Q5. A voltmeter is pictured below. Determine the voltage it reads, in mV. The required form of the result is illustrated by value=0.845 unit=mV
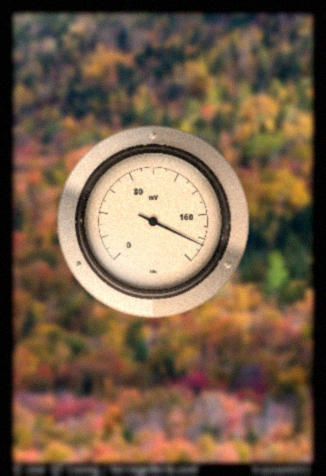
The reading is value=185 unit=mV
